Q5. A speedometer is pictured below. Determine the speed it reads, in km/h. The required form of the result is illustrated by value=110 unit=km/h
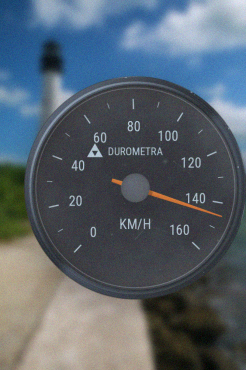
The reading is value=145 unit=km/h
